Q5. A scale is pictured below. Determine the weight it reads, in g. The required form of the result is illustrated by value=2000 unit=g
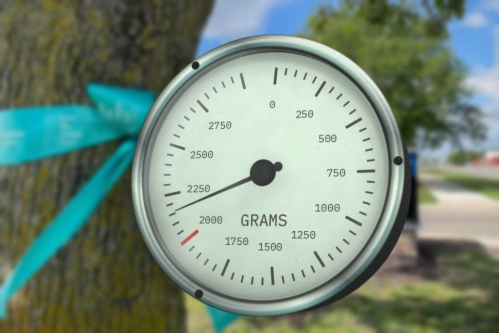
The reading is value=2150 unit=g
